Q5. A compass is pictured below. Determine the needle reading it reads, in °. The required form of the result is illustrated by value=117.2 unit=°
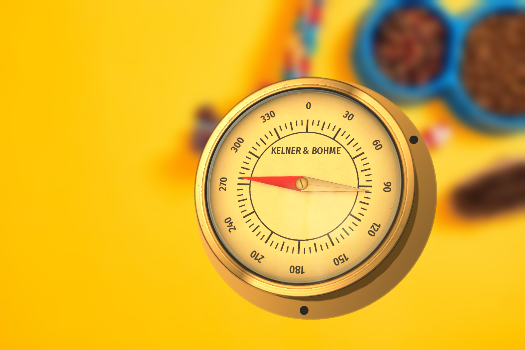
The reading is value=275 unit=°
